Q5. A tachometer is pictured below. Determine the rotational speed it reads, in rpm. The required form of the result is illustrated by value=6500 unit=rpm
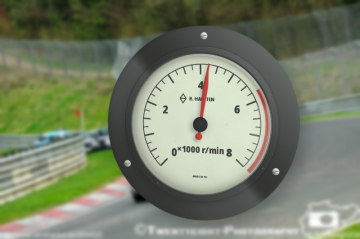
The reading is value=4250 unit=rpm
